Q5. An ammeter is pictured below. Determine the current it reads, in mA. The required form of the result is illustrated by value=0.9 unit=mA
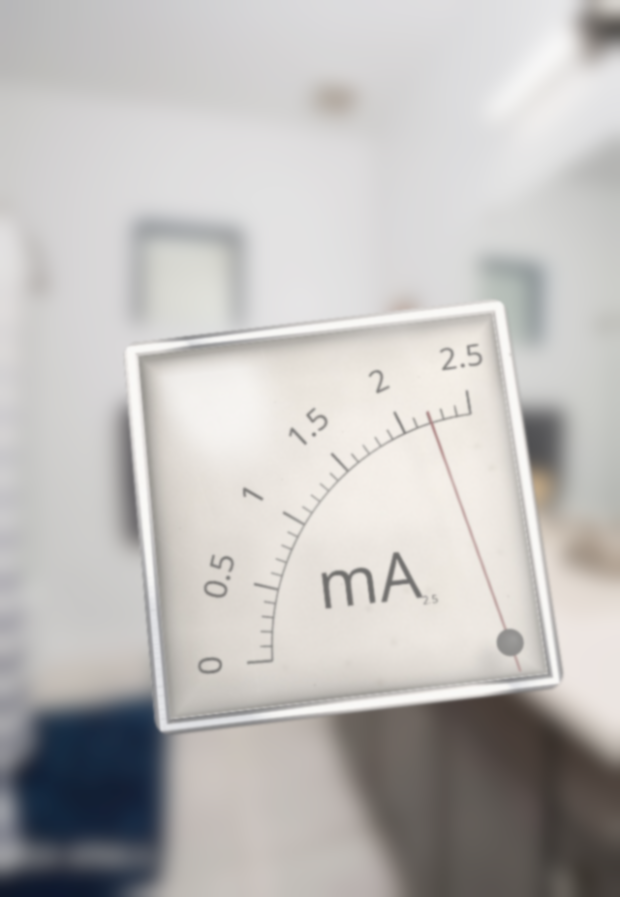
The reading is value=2.2 unit=mA
